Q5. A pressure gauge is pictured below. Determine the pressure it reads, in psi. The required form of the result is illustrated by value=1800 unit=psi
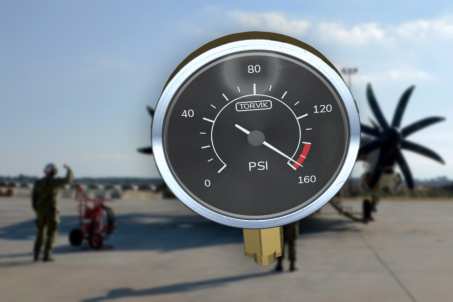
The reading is value=155 unit=psi
